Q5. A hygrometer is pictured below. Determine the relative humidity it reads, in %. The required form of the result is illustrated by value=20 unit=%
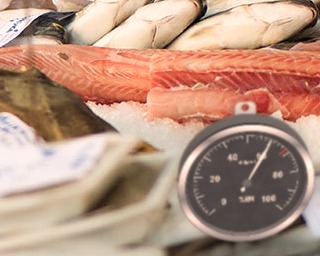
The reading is value=60 unit=%
